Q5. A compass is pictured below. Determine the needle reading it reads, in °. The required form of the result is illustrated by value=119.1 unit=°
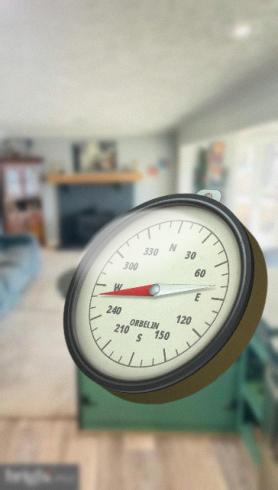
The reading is value=260 unit=°
